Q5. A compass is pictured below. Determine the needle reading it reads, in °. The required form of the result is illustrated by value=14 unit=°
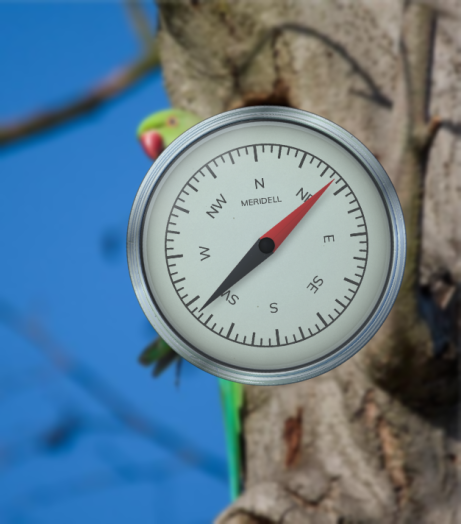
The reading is value=52.5 unit=°
